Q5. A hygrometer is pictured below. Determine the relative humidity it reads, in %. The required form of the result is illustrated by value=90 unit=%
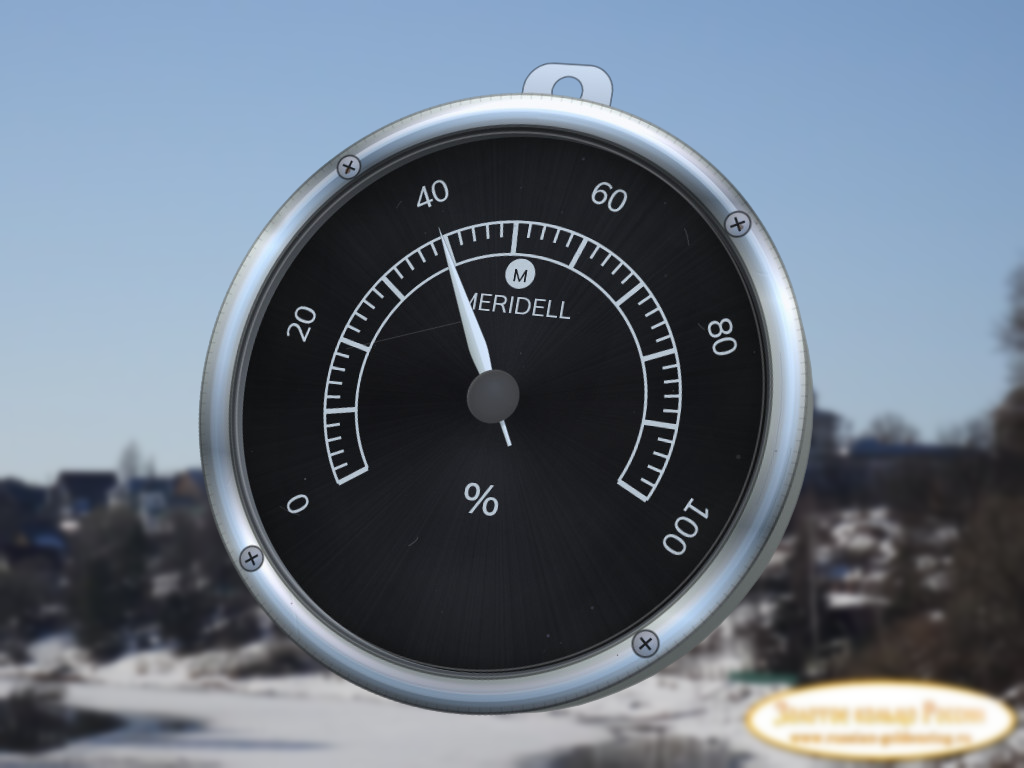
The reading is value=40 unit=%
